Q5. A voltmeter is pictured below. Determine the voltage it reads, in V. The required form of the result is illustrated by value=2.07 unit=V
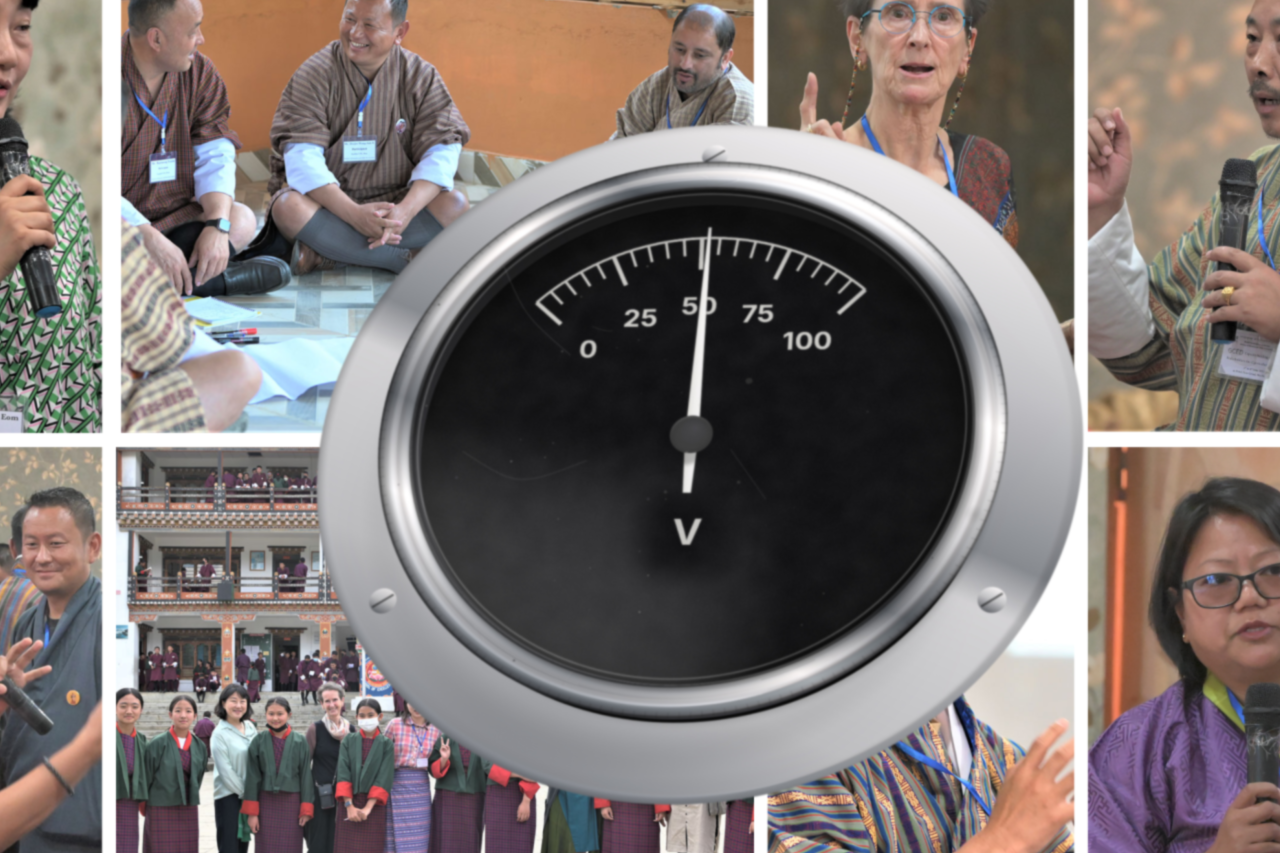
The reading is value=52.5 unit=V
